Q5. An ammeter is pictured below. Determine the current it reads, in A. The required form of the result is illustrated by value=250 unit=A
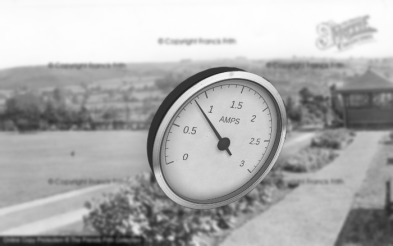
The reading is value=0.85 unit=A
